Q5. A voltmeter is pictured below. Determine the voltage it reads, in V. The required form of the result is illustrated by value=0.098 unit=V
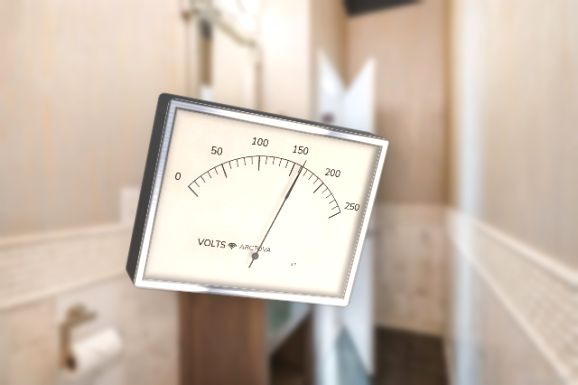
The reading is value=160 unit=V
